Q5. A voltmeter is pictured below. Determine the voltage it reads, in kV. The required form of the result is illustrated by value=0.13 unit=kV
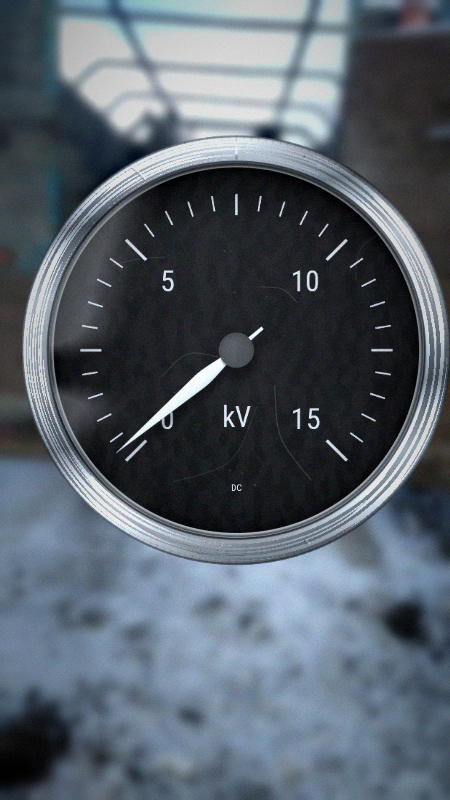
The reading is value=0.25 unit=kV
